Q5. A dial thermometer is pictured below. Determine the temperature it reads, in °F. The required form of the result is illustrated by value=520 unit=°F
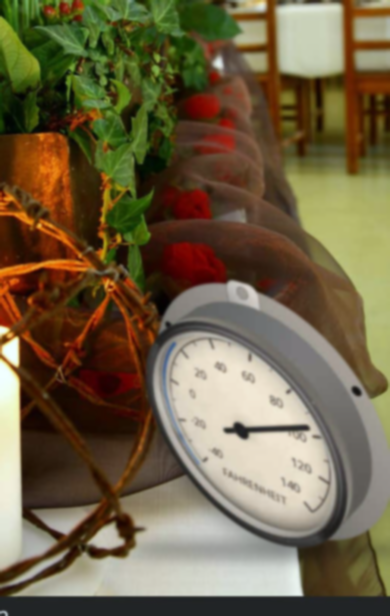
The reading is value=95 unit=°F
